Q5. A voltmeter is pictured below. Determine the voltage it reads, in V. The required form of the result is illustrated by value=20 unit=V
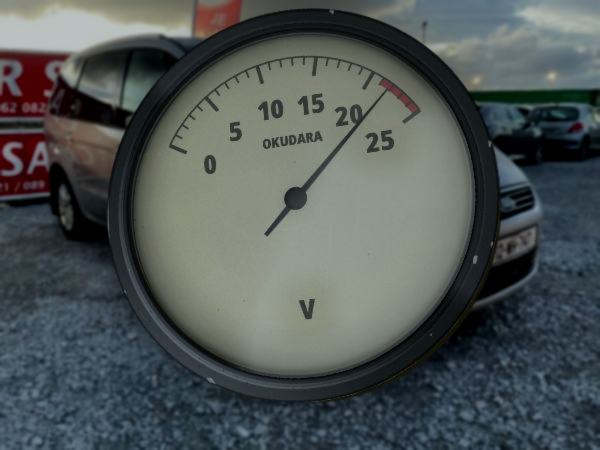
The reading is value=22 unit=V
